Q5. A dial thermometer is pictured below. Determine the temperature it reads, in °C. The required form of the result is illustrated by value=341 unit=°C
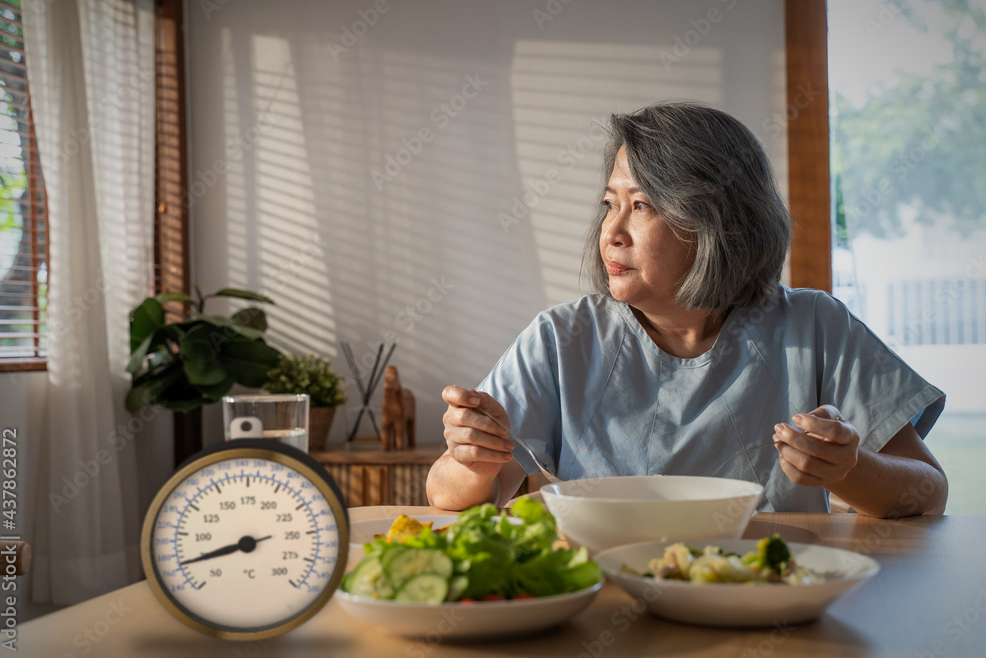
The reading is value=75 unit=°C
